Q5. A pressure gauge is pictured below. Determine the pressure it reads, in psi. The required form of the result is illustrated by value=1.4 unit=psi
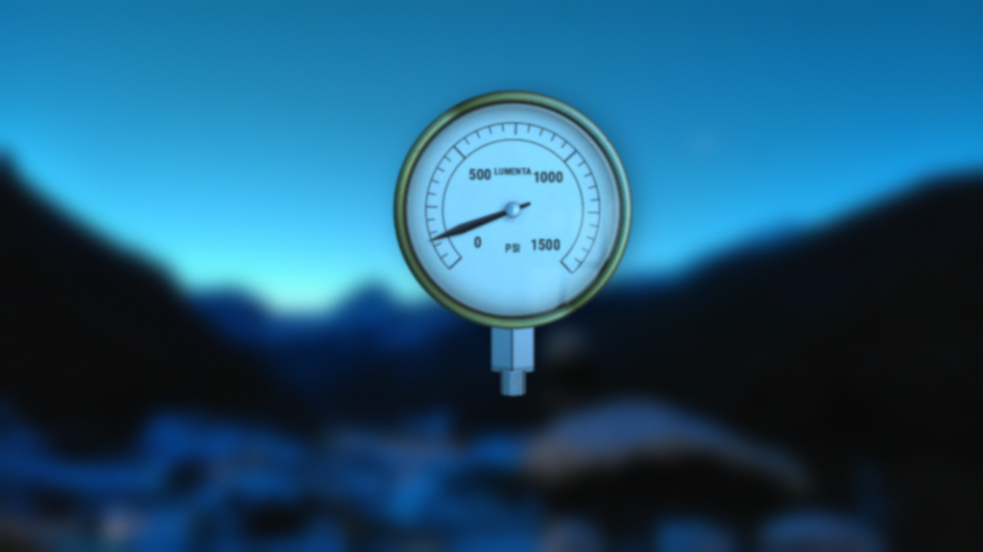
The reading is value=125 unit=psi
